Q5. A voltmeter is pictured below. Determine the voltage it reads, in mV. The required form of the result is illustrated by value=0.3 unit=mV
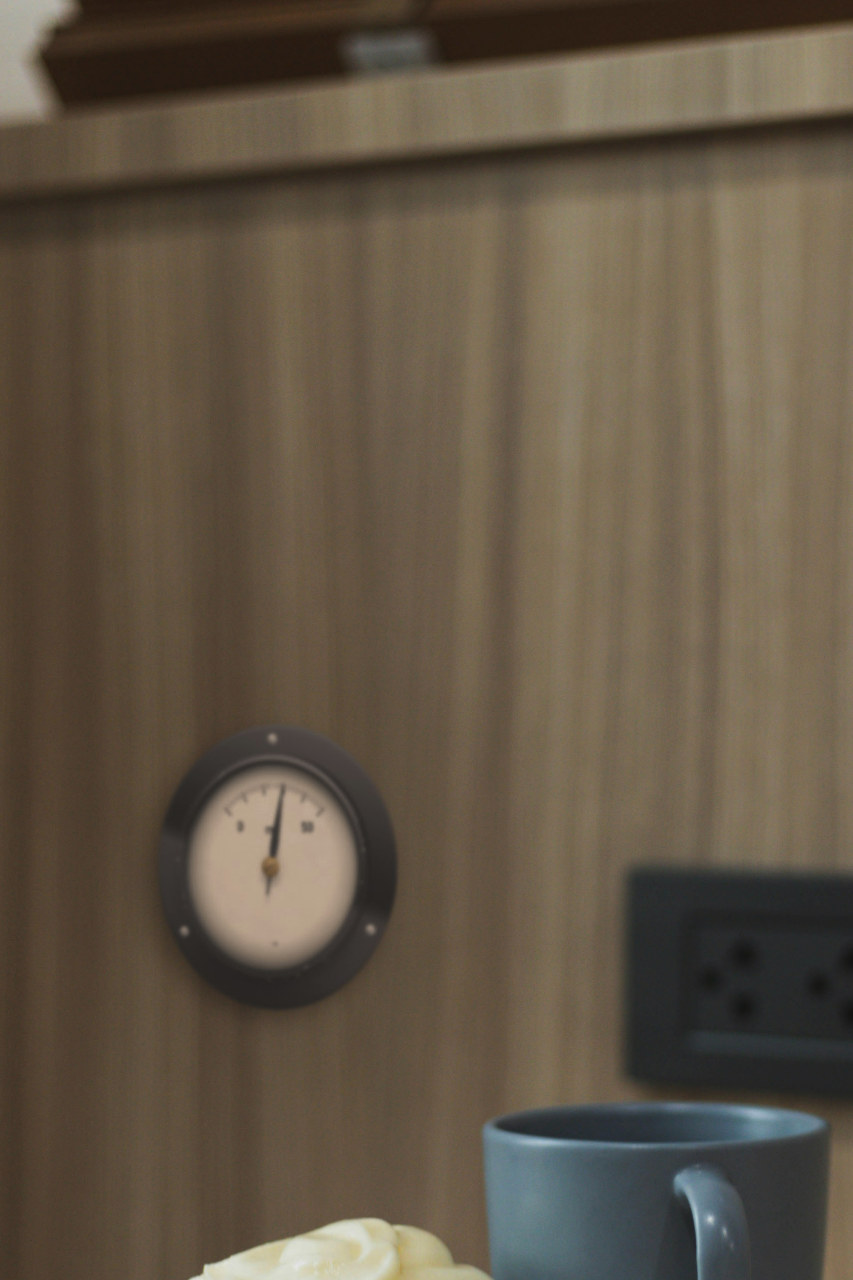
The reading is value=30 unit=mV
